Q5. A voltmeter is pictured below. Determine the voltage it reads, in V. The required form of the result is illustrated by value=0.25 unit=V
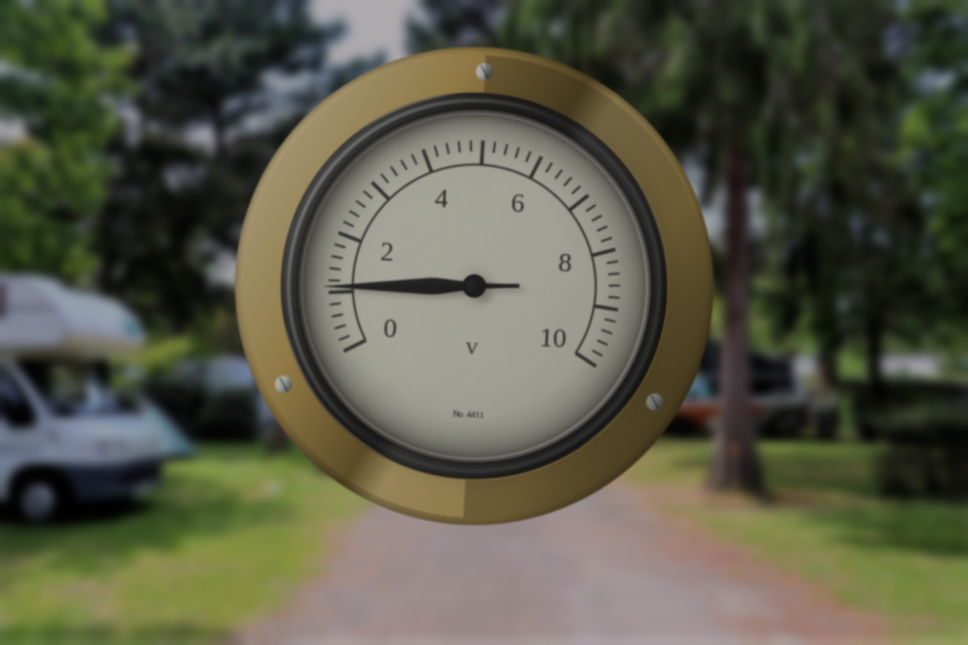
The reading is value=1.1 unit=V
